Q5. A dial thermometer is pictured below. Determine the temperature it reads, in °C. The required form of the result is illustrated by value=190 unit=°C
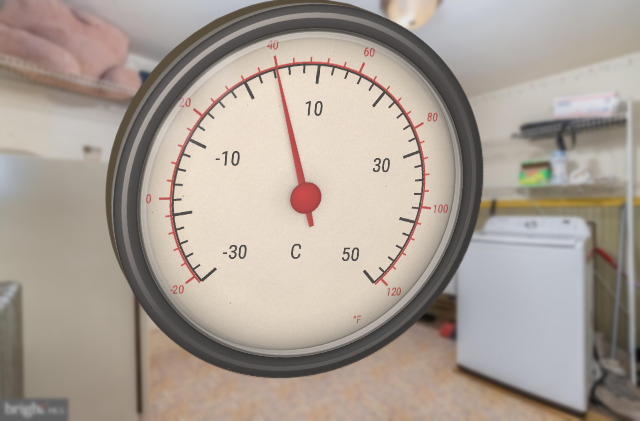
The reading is value=4 unit=°C
